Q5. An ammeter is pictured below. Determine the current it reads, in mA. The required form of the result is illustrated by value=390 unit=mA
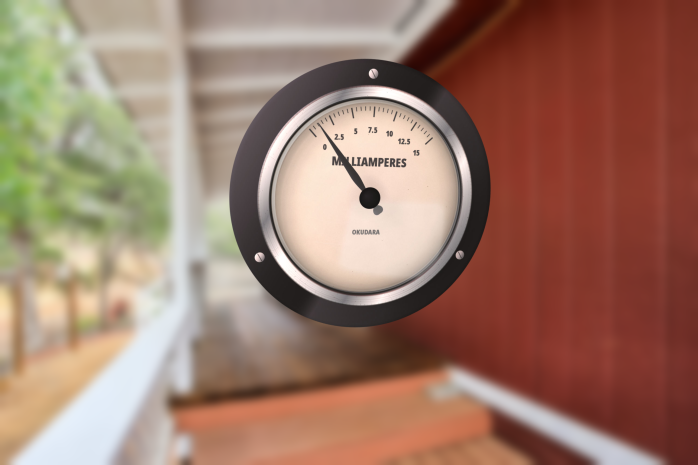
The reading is value=1 unit=mA
